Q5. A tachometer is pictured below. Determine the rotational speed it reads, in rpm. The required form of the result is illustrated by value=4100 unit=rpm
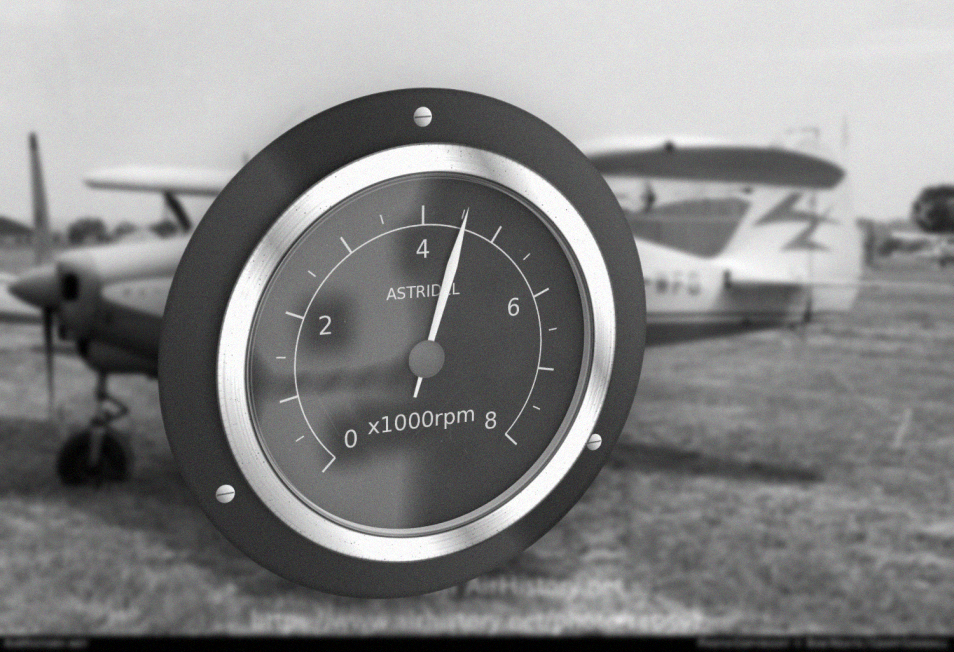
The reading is value=4500 unit=rpm
